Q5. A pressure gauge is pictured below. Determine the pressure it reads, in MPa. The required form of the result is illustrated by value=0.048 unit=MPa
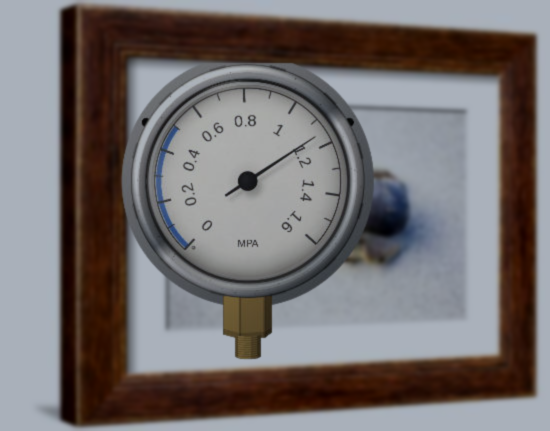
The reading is value=1.15 unit=MPa
